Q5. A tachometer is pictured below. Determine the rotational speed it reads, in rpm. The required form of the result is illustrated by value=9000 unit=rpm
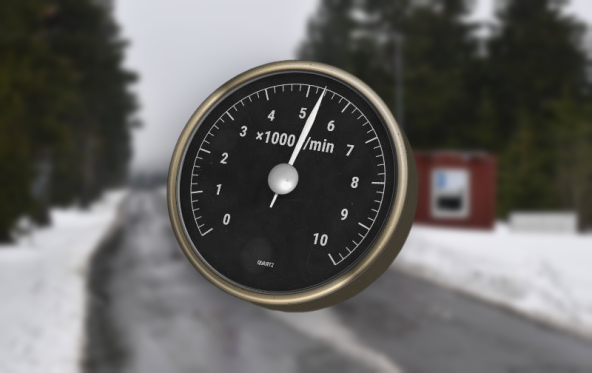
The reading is value=5400 unit=rpm
